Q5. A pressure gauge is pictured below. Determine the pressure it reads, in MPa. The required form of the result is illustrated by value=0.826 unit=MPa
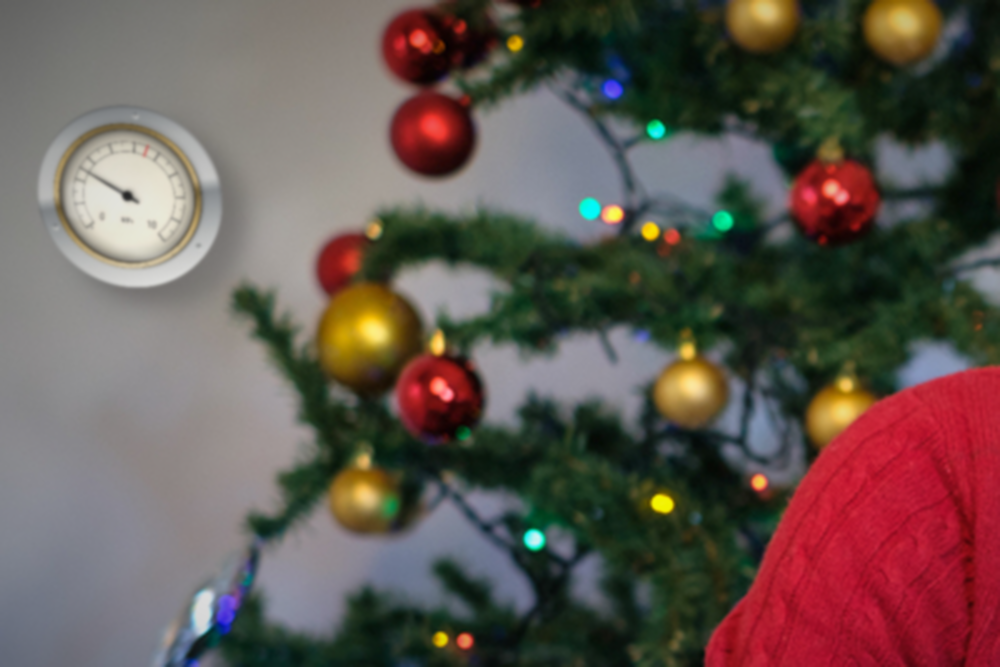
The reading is value=2.5 unit=MPa
